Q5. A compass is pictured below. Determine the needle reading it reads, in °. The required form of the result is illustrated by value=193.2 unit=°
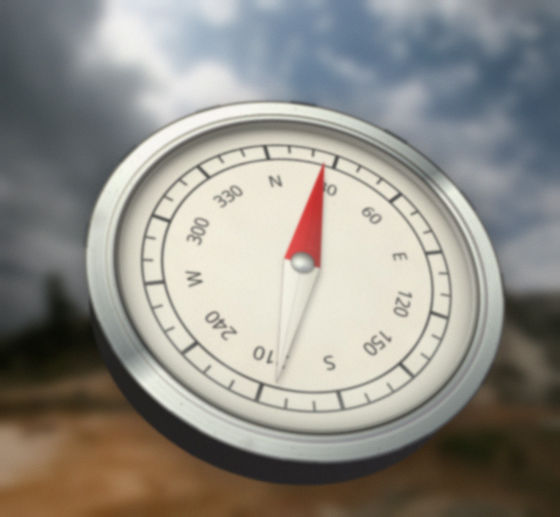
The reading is value=25 unit=°
